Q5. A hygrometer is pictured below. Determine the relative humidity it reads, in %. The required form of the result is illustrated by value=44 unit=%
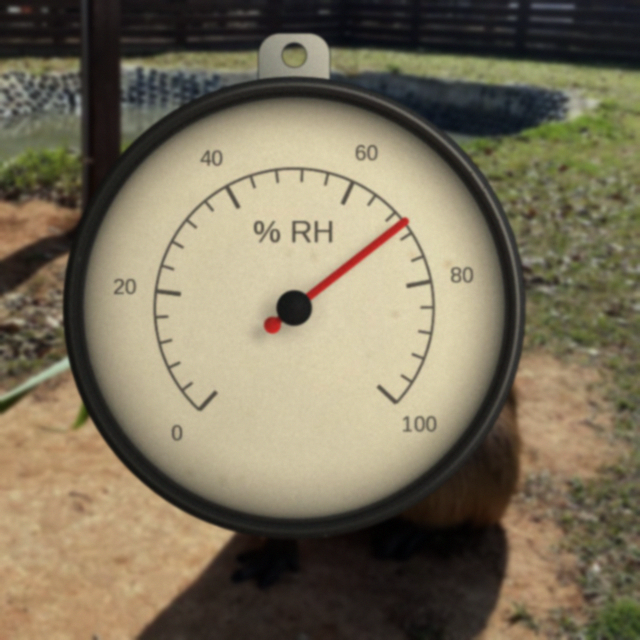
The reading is value=70 unit=%
